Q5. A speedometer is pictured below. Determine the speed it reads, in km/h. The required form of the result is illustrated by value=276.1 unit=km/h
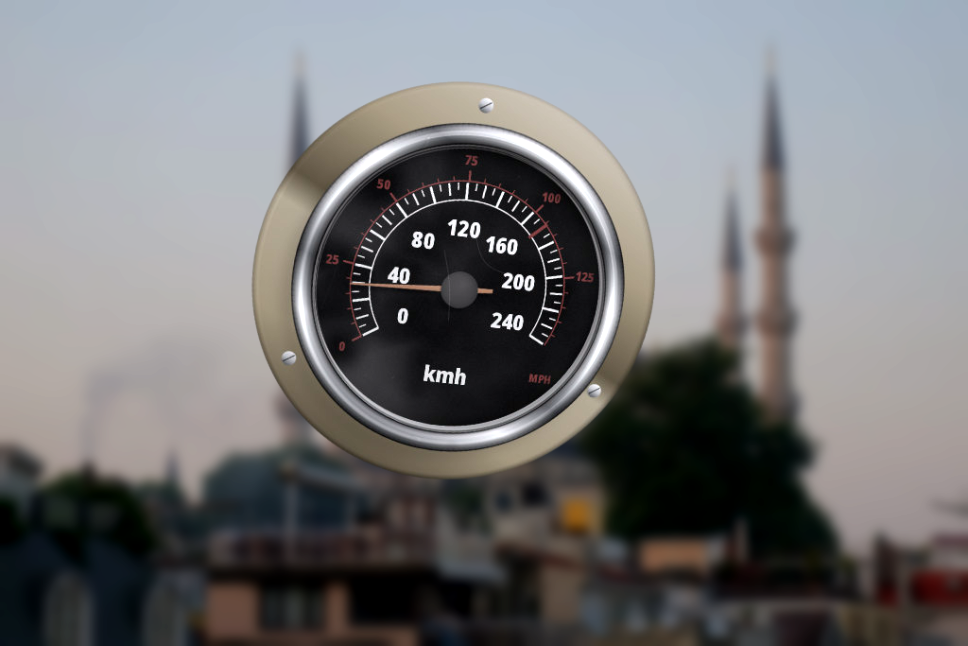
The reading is value=30 unit=km/h
